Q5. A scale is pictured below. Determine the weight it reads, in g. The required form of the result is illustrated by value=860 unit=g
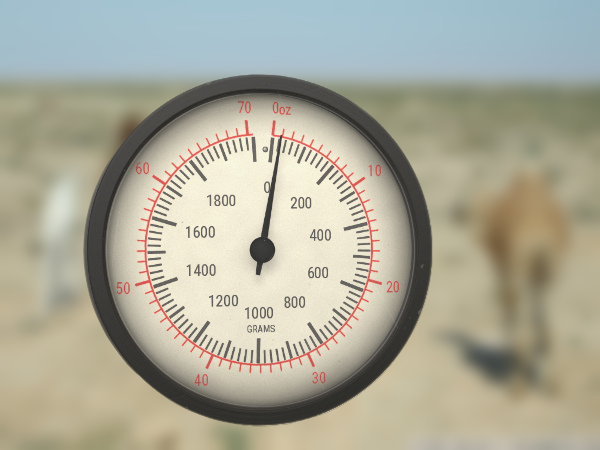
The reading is value=20 unit=g
